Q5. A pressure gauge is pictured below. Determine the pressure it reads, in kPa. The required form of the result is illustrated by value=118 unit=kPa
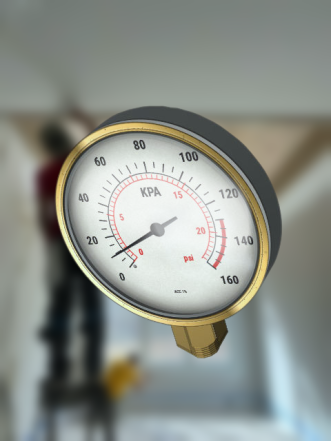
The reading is value=10 unit=kPa
